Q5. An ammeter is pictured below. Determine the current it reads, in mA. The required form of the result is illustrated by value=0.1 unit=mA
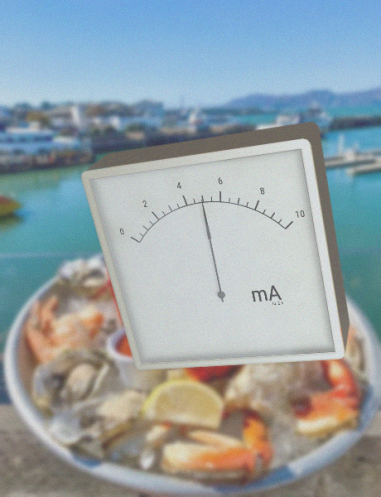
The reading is value=5 unit=mA
